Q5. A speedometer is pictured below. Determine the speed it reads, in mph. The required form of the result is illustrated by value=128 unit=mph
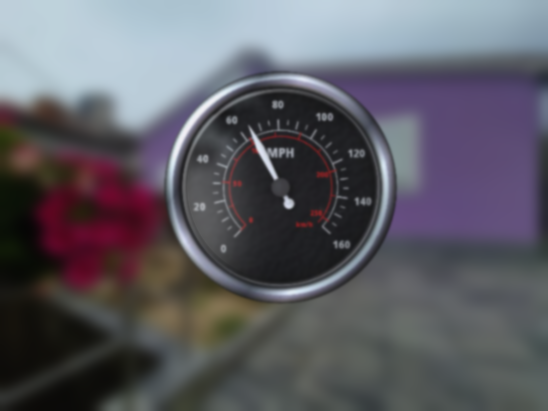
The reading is value=65 unit=mph
